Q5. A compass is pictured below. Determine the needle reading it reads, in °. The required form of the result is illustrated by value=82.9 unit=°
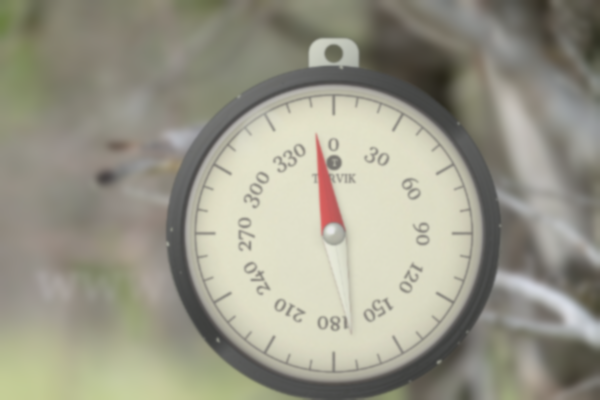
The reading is value=350 unit=°
